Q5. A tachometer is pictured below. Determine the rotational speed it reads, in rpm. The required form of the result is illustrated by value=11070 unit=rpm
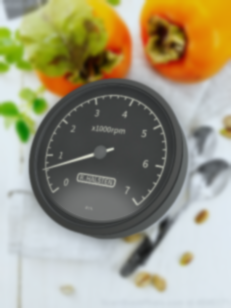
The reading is value=600 unit=rpm
